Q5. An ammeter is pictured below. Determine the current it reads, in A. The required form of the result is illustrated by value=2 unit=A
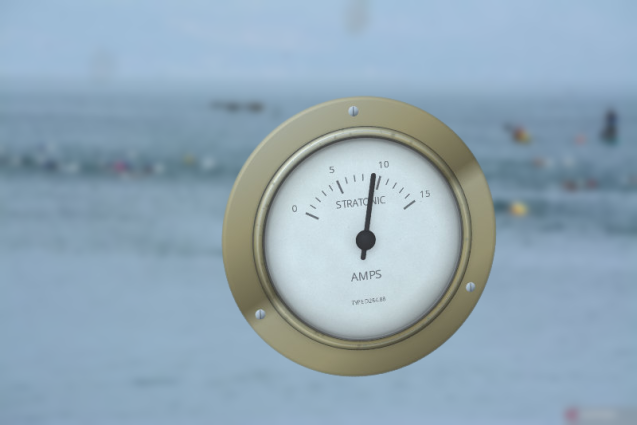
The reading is value=9 unit=A
